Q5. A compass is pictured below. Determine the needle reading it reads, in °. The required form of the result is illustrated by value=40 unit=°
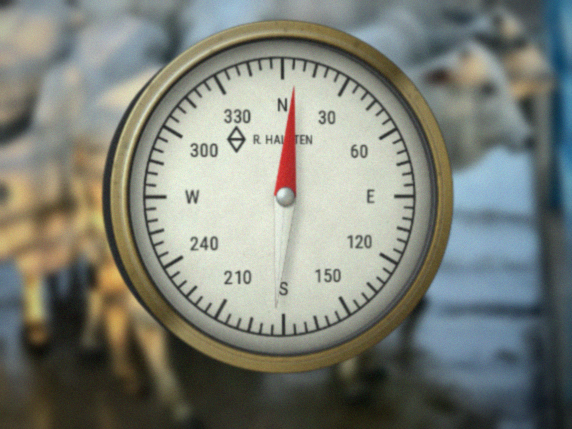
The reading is value=5 unit=°
